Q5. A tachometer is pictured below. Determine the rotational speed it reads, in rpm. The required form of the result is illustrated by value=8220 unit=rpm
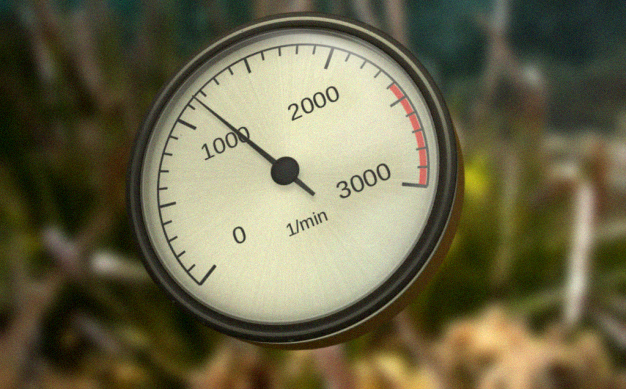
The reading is value=1150 unit=rpm
